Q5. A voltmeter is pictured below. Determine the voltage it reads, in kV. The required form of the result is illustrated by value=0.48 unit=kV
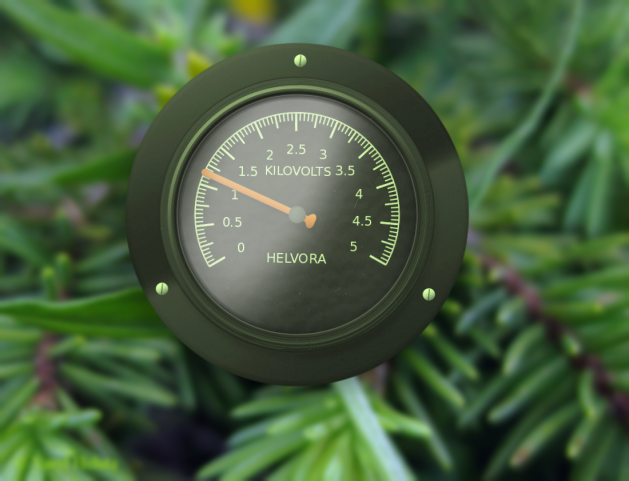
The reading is value=1.15 unit=kV
